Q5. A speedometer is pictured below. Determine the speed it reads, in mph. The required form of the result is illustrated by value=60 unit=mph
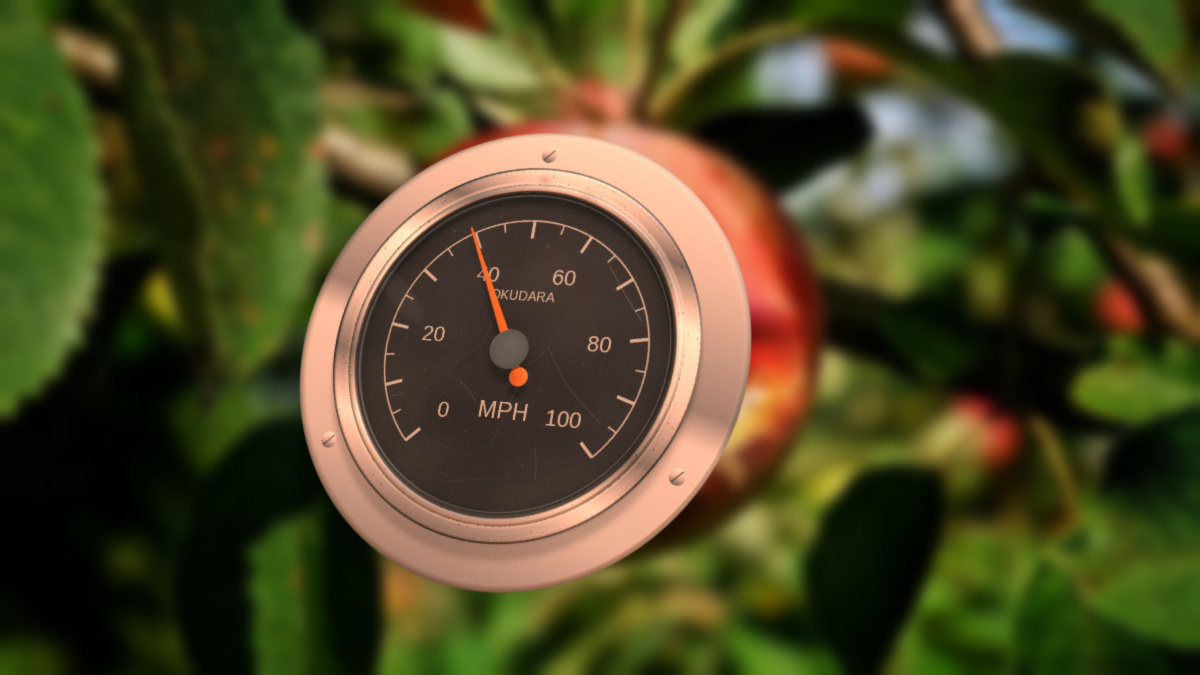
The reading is value=40 unit=mph
